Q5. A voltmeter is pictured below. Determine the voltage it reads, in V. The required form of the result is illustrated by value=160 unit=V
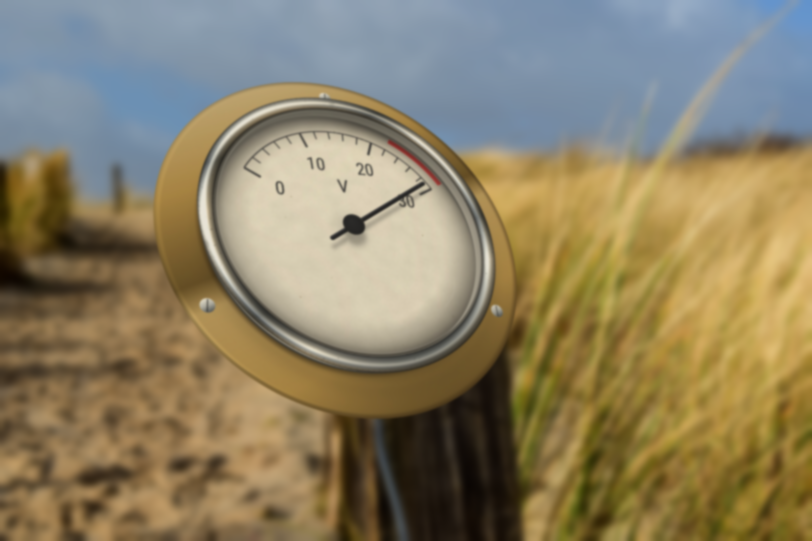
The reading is value=29 unit=V
